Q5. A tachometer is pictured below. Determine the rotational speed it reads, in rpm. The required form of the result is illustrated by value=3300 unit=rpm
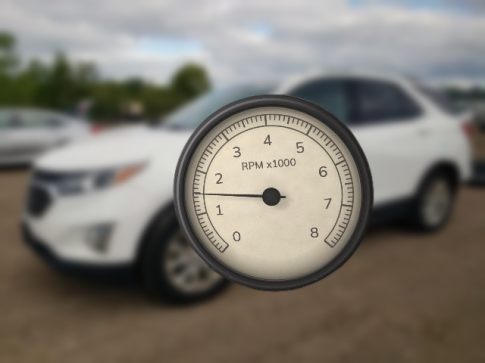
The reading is value=1500 unit=rpm
